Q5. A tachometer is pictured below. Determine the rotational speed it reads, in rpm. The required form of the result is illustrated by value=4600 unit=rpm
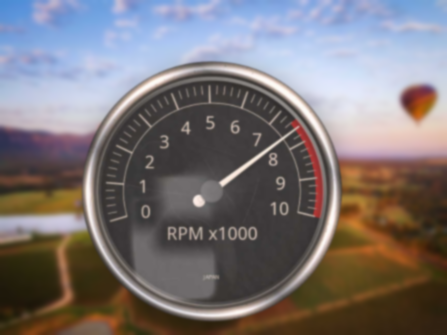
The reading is value=7600 unit=rpm
